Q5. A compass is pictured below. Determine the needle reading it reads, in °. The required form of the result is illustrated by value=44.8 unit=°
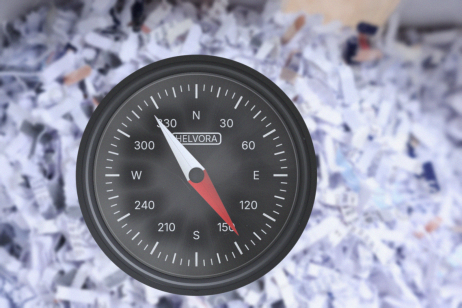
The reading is value=145 unit=°
